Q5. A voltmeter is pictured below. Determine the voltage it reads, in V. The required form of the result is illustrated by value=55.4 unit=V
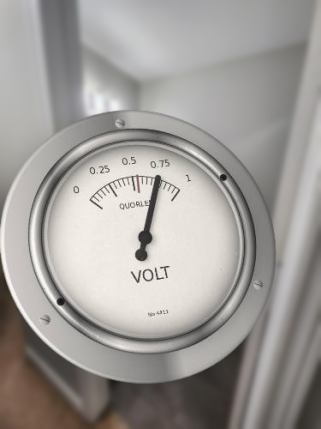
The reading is value=0.75 unit=V
